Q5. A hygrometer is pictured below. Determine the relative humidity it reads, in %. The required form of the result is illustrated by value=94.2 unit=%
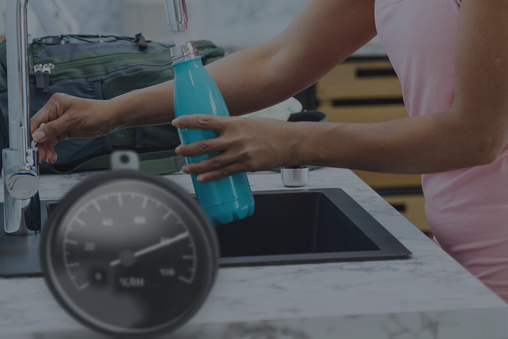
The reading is value=80 unit=%
